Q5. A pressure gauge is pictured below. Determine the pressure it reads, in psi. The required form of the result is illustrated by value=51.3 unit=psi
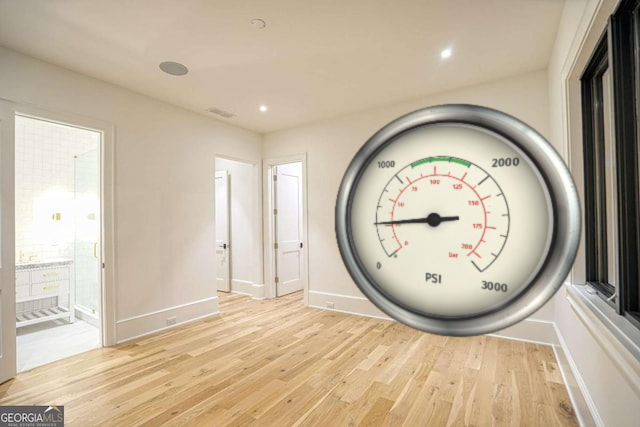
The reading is value=400 unit=psi
